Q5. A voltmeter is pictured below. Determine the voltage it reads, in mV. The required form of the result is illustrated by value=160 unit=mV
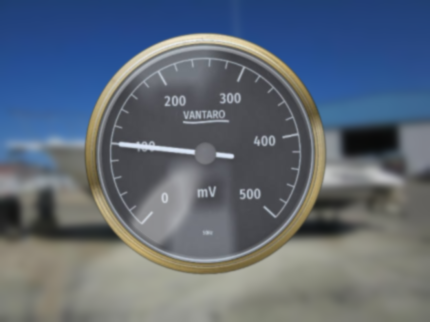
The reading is value=100 unit=mV
